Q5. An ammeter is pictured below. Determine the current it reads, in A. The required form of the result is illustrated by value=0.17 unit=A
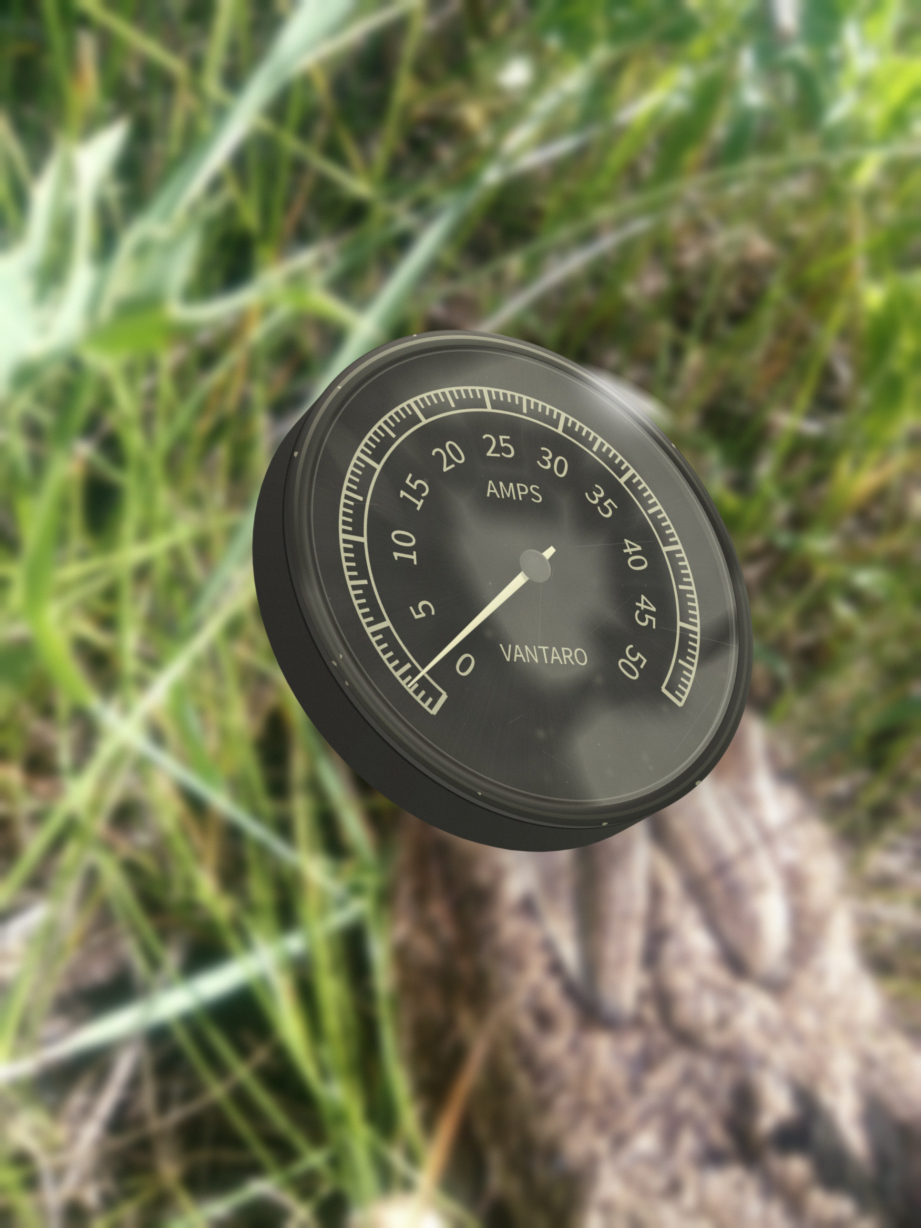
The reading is value=1.75 unit=A
